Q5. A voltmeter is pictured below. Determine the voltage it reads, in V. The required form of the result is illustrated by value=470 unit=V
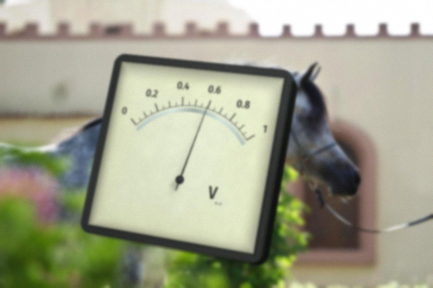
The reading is value=0.6 unit=V
